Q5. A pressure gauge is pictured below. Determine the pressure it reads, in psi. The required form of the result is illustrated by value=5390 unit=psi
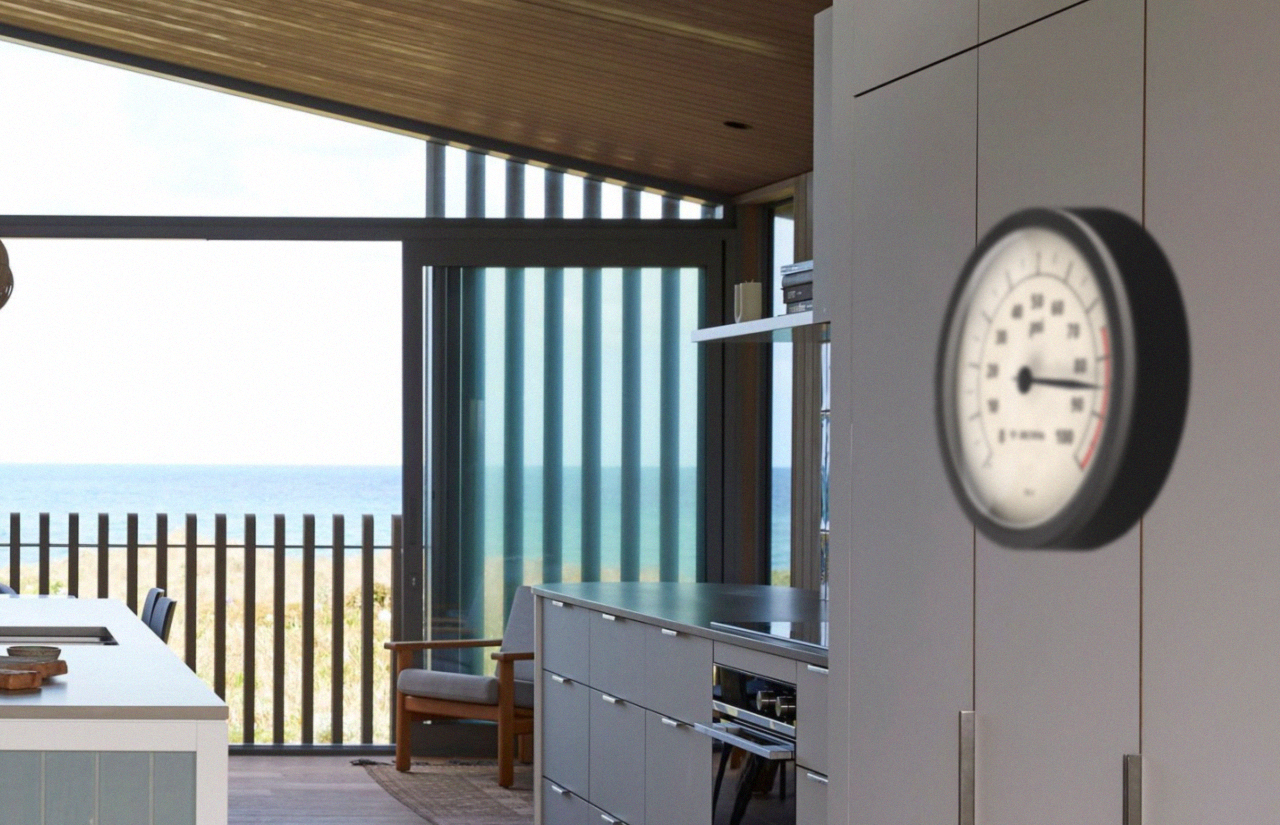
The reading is value=85 unit=psi
